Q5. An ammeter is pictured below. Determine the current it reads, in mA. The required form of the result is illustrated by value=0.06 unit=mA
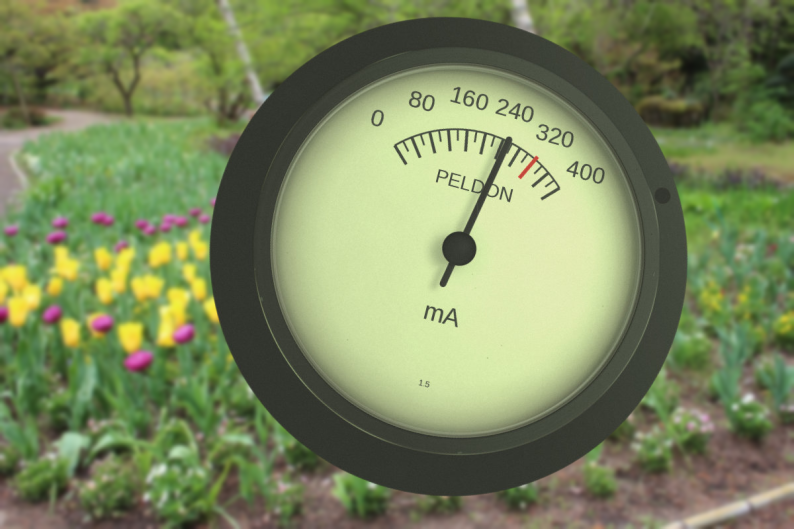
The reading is value=250 unit=mA
